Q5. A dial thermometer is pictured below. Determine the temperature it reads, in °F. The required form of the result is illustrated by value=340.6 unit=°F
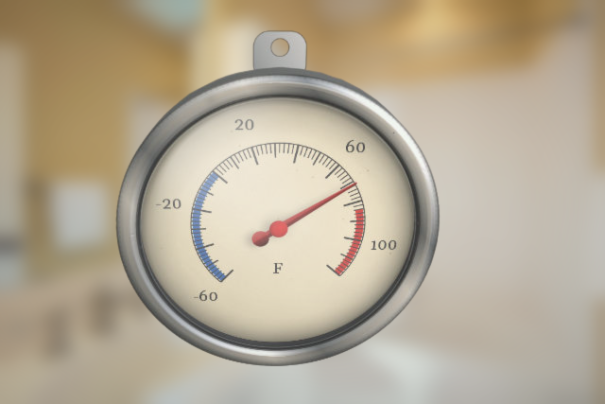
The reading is value=70 unit=°F
